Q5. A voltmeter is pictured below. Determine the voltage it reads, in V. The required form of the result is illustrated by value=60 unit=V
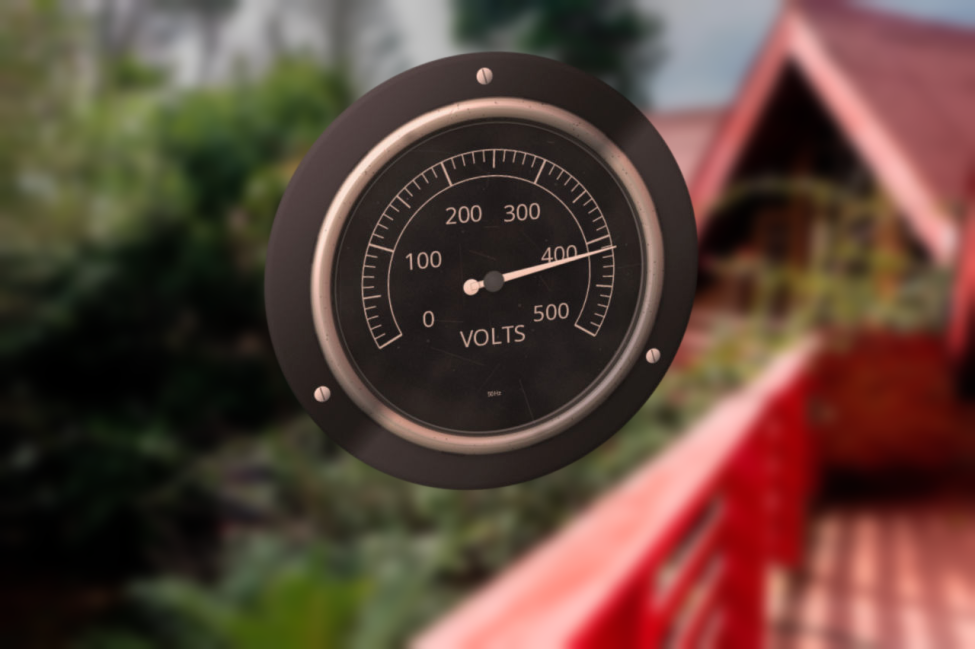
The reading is value=410 unit=V
